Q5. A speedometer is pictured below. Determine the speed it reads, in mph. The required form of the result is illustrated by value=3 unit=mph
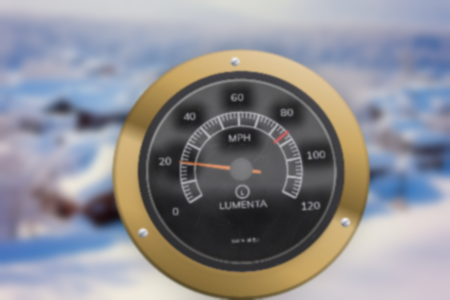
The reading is value=20 unit=mph
